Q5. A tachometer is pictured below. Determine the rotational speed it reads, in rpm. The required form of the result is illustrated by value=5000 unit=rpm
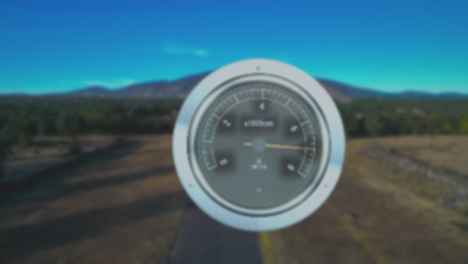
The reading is value=7000 unit=rpm
